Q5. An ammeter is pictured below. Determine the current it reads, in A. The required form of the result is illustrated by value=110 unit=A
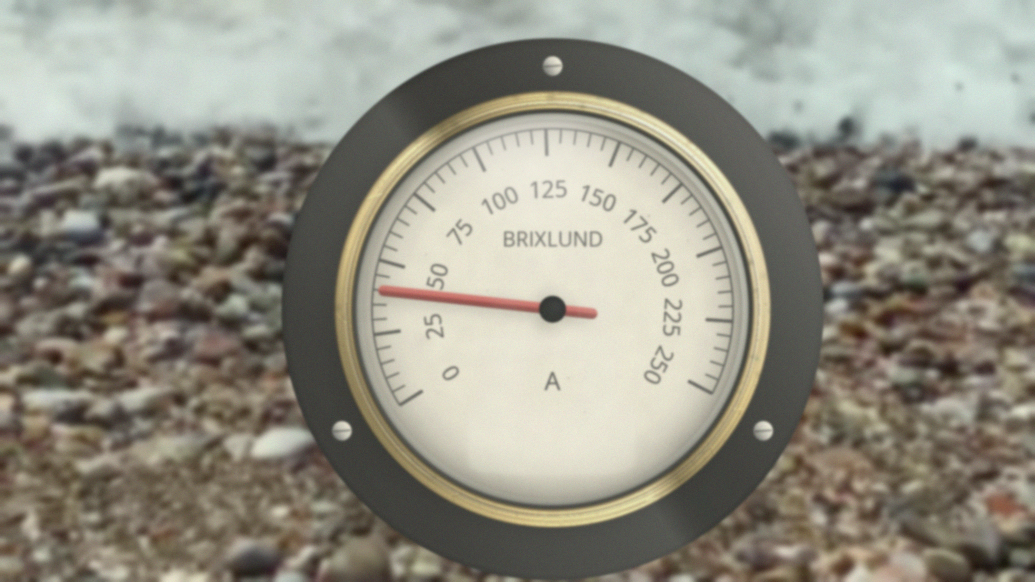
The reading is value=40 unit=A
